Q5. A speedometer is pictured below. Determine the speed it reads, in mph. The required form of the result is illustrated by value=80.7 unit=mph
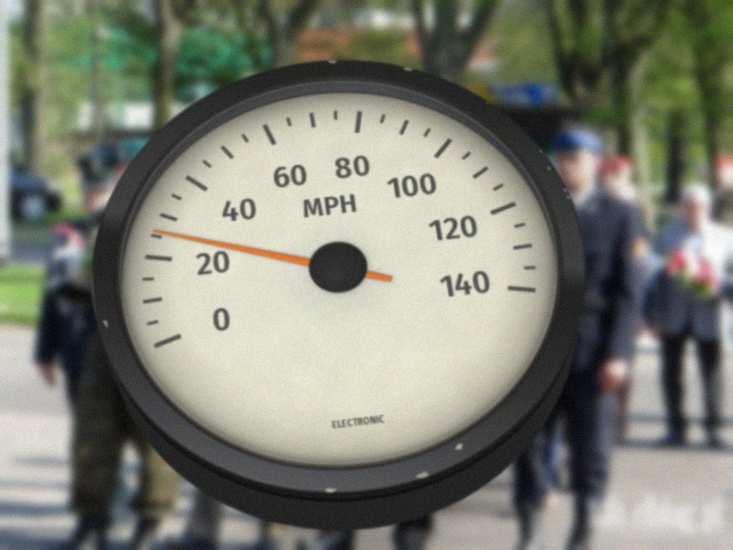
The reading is value=25 unit=mph
